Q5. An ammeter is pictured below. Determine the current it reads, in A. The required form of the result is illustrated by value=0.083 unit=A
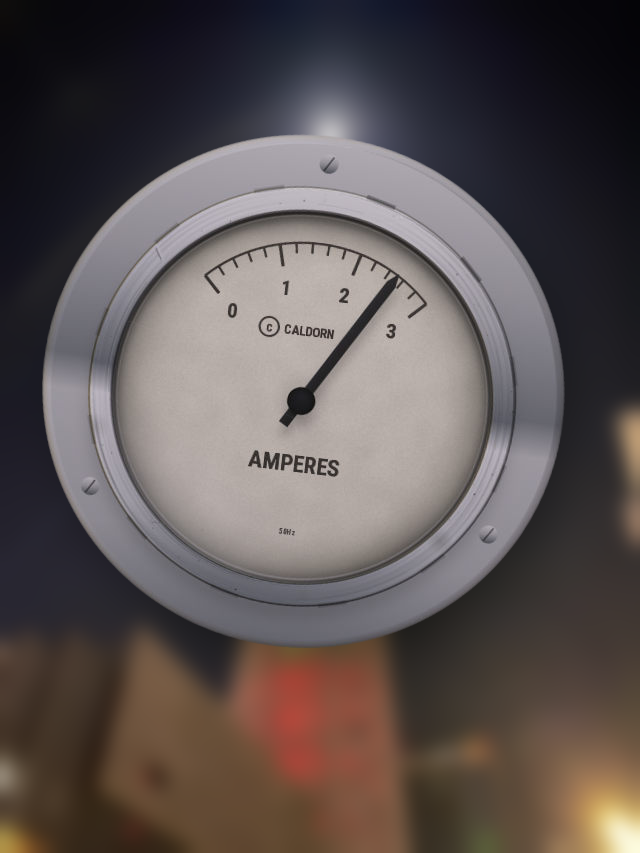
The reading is value=2.5 unit=A
